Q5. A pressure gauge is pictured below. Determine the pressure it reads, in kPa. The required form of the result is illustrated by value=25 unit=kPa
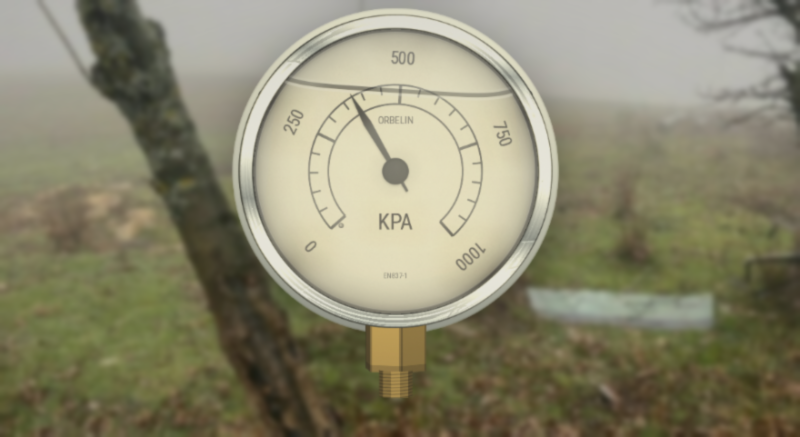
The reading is value=375 unit=kPa
